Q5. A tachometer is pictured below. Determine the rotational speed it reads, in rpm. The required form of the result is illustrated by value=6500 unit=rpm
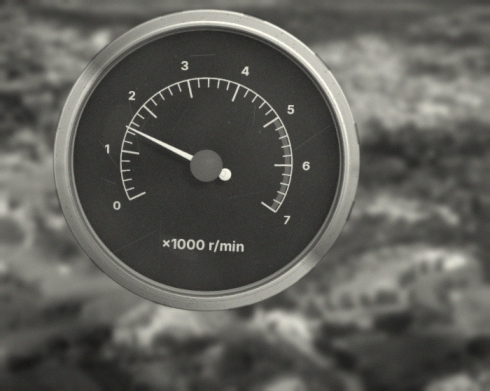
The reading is value=1500 unit=rpm
